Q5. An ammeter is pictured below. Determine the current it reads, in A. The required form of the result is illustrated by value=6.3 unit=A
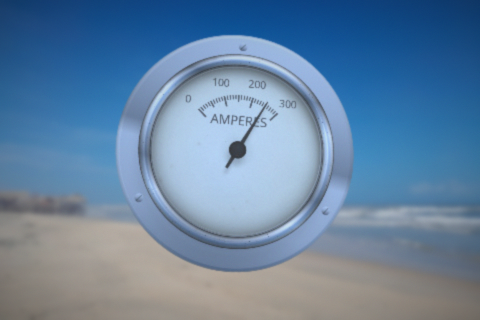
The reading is value=250 unit=A
